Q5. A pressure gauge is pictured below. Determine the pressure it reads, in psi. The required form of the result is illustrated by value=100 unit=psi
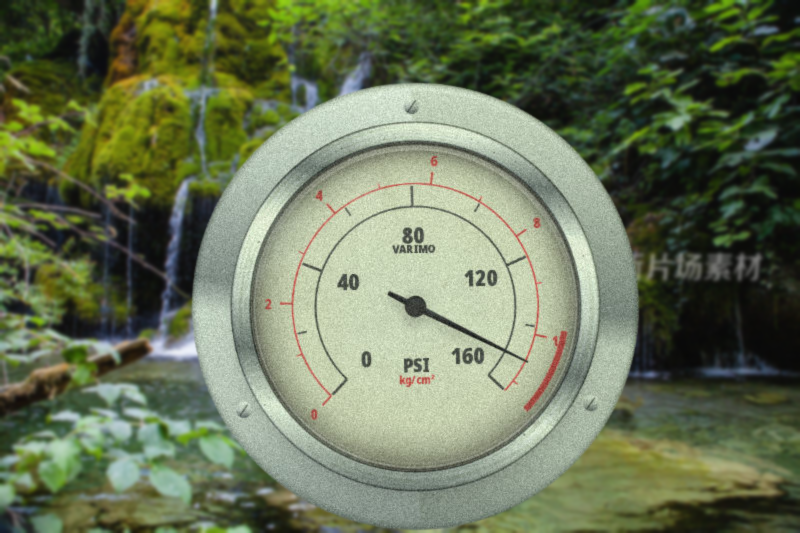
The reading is value=150 unit=psi
